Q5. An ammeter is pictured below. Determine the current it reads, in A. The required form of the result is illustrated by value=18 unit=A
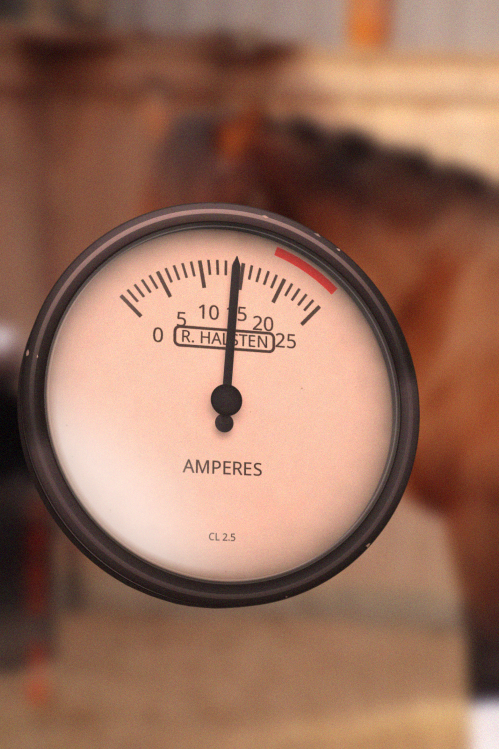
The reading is value=14 unit=A
